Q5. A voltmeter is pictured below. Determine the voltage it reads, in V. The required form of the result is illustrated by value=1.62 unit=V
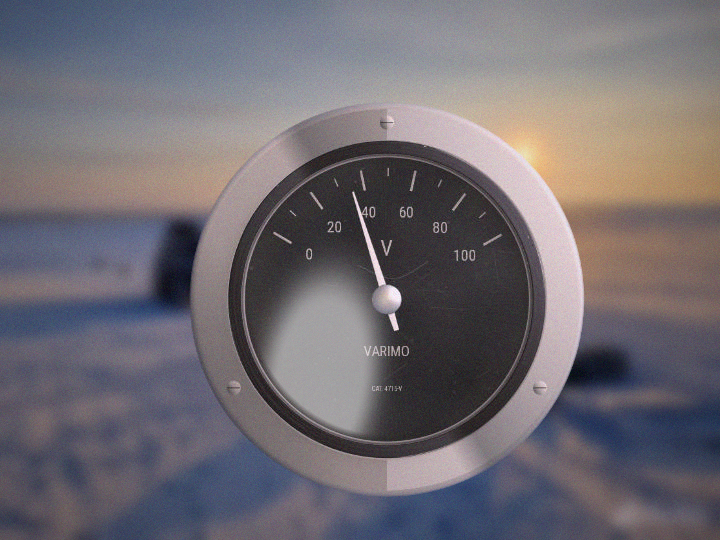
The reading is value=35 unit=V
